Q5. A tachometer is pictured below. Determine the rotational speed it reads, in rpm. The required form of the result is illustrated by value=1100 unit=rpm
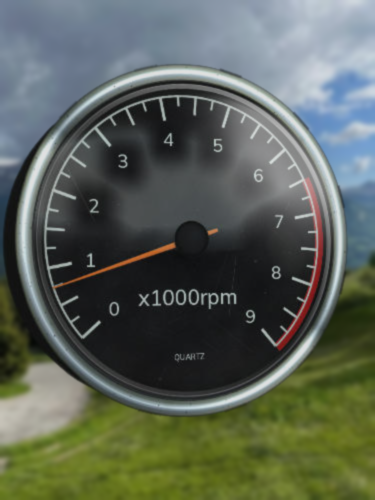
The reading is value=750 unit=rpm
